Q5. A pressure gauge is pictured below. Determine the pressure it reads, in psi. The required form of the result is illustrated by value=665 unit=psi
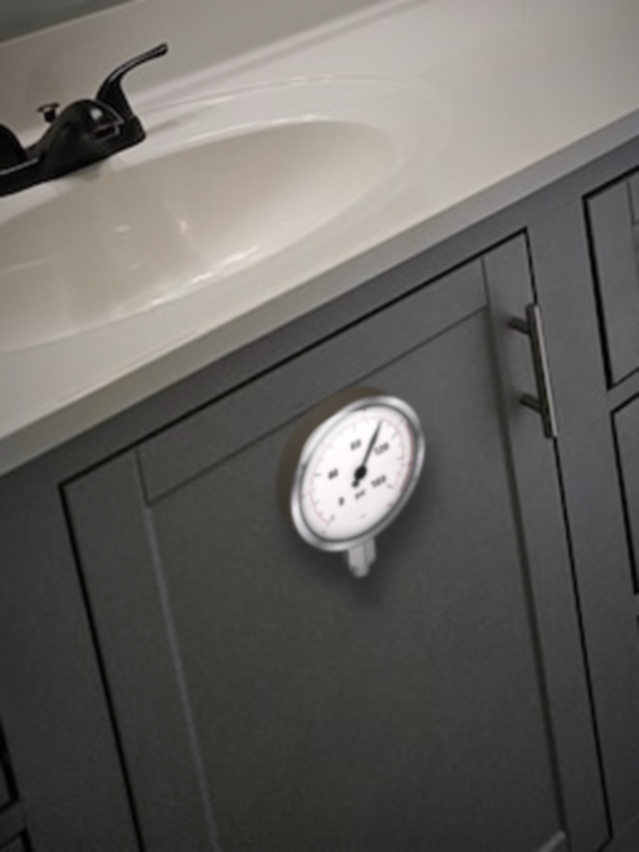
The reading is value=100 unit=psi
